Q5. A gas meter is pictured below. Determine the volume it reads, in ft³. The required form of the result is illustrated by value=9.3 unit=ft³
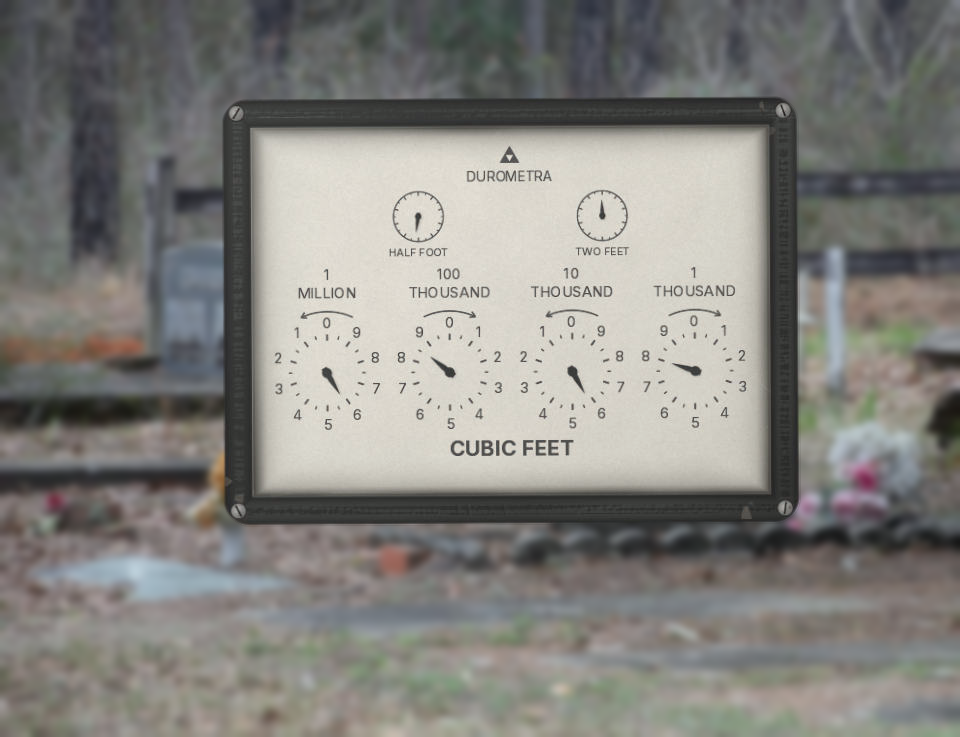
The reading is value=585800 unit=ft³
